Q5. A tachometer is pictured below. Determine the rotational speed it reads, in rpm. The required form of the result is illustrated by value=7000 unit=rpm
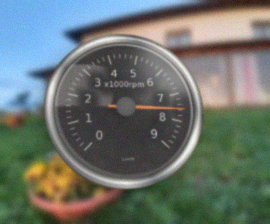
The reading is value=7600 unit=rpm
